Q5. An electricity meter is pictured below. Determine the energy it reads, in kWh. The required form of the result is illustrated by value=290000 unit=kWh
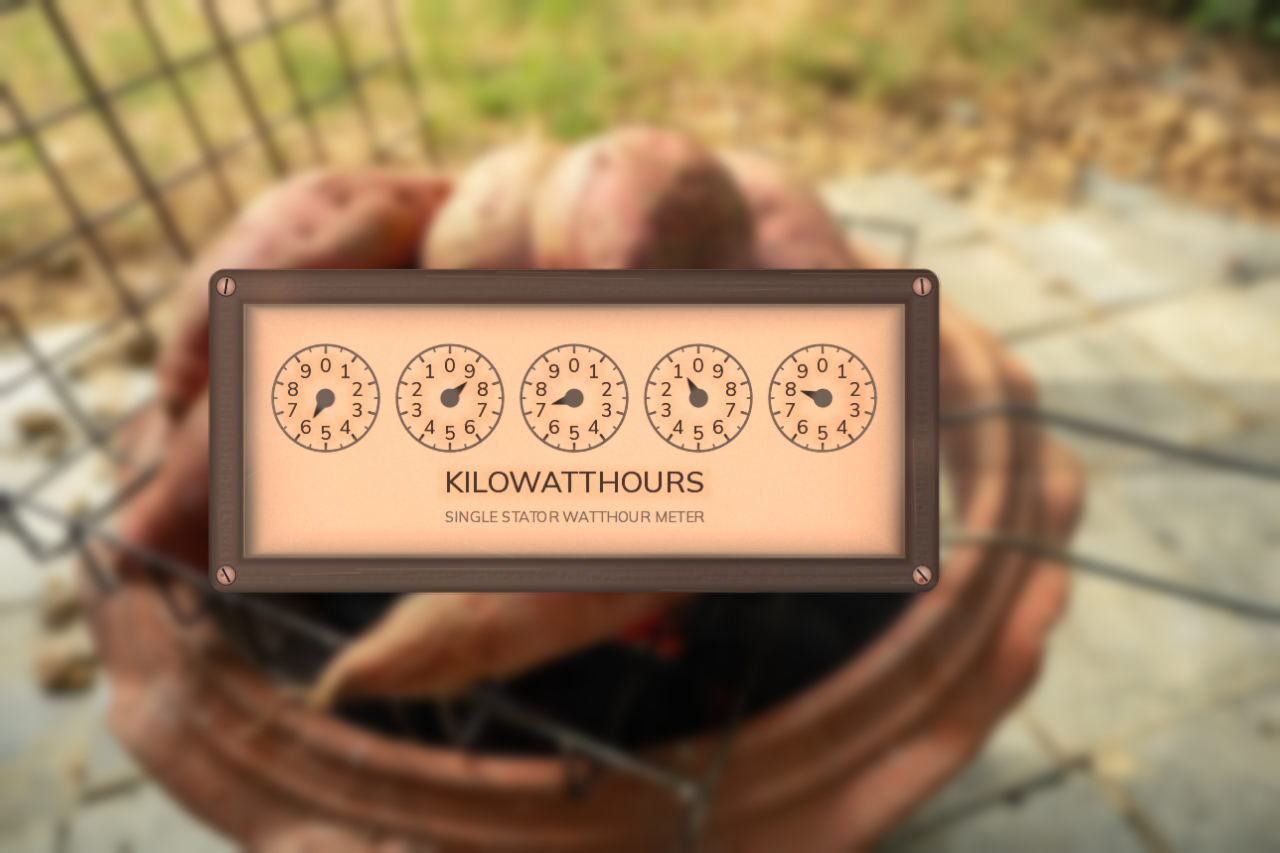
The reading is value=58708 unit=kWh
